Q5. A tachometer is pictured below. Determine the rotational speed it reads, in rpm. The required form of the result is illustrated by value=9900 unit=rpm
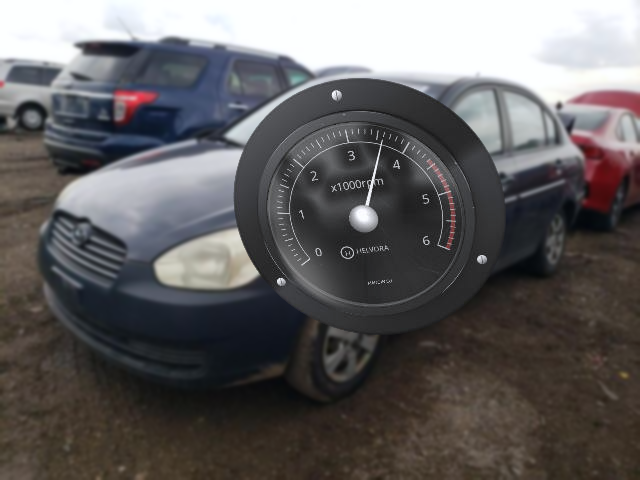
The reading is value=3600 unit=rpm
